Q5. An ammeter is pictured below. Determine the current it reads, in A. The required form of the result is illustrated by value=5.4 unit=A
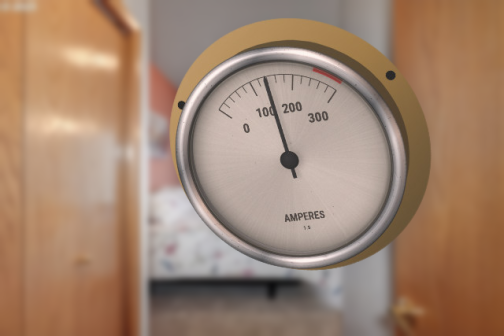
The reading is value=140 unit=A
